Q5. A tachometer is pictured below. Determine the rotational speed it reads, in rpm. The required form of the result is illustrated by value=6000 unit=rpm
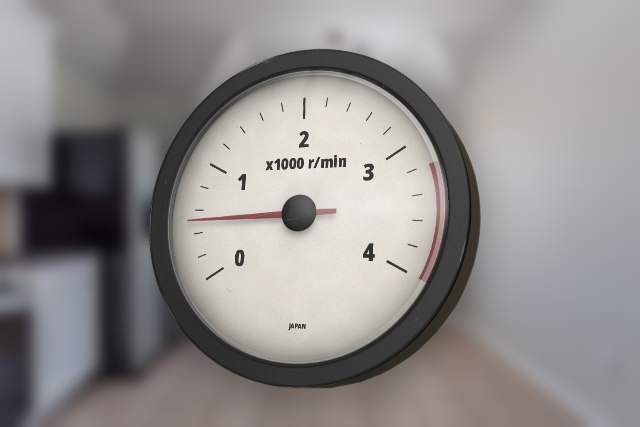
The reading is value=500 unit=rpm
